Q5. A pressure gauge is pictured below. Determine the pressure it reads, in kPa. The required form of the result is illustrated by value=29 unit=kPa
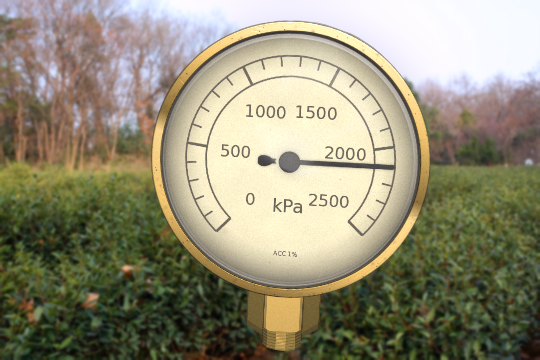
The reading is value=2100 unit=kPa
